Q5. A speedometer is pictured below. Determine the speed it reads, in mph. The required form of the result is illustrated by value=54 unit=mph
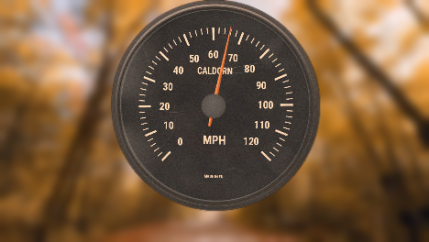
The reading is value=66 unit=mph
